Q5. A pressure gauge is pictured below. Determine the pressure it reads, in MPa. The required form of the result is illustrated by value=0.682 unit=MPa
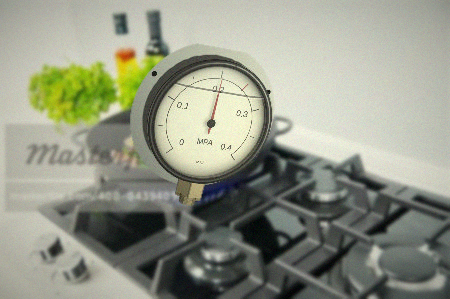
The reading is value=0.2 unit=MPa
